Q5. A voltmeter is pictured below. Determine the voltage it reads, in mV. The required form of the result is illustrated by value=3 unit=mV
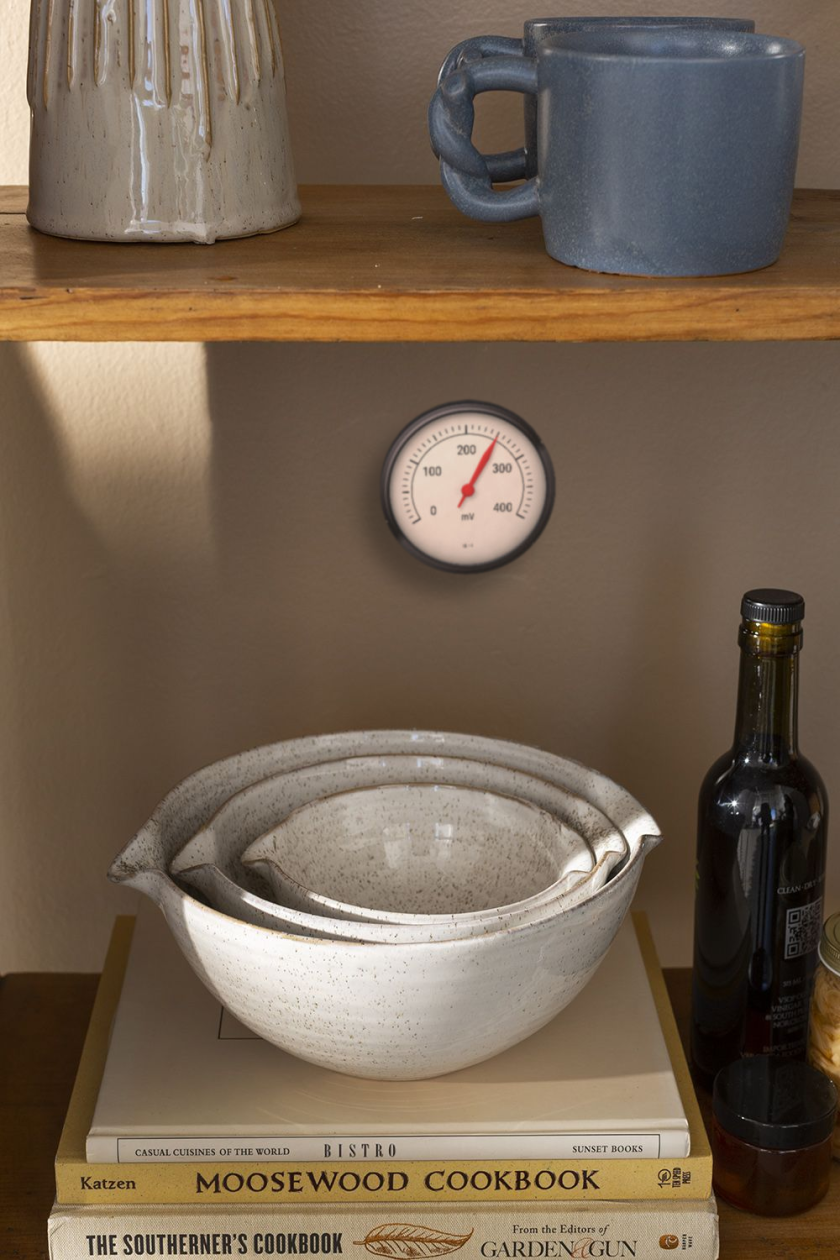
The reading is value=250 unit=mV
